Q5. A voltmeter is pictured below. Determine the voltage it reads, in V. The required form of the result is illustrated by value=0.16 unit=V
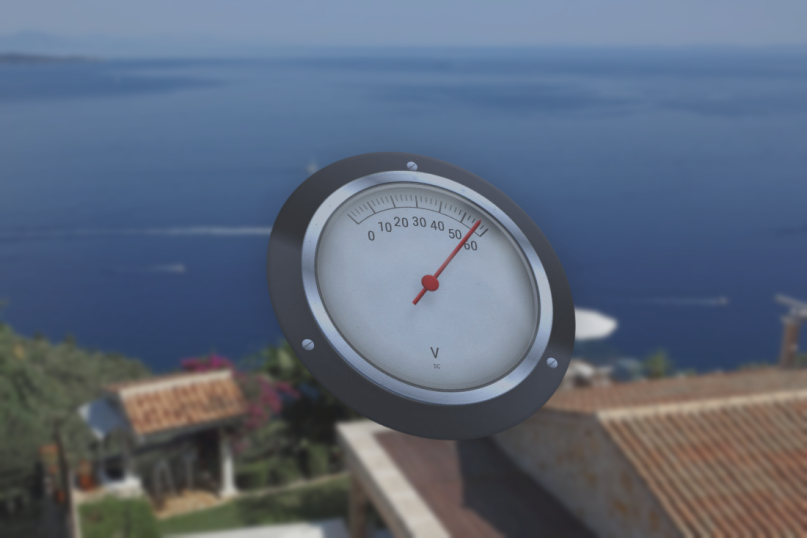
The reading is value=56 unit=V
